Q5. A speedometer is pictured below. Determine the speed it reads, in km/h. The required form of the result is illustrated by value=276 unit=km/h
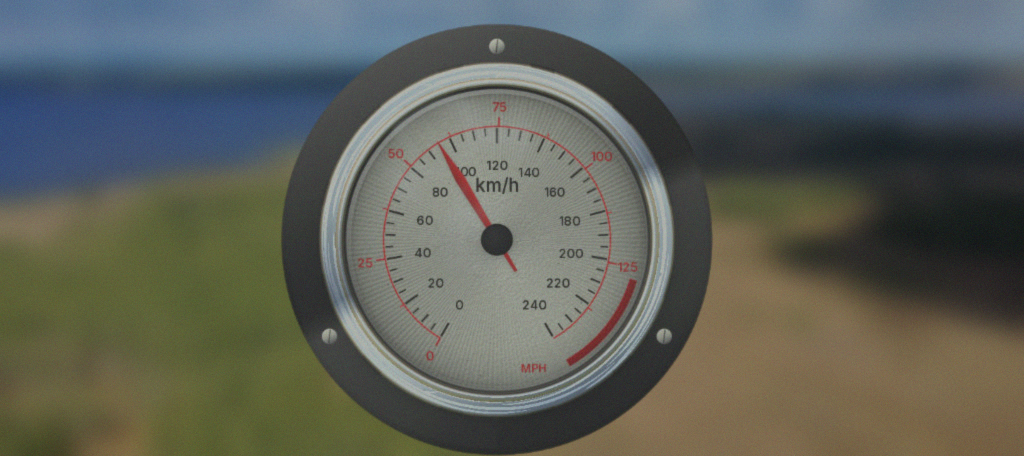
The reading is value=95 unit=km/h
